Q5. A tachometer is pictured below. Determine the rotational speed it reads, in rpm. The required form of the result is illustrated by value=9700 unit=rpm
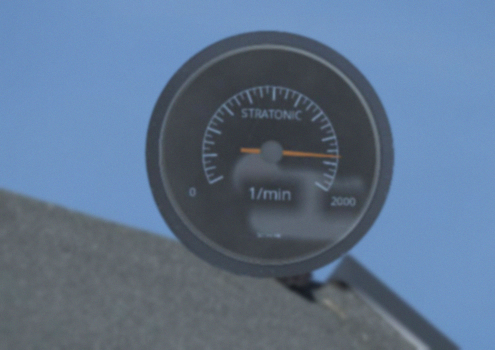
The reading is value=1750 unit=rpm
